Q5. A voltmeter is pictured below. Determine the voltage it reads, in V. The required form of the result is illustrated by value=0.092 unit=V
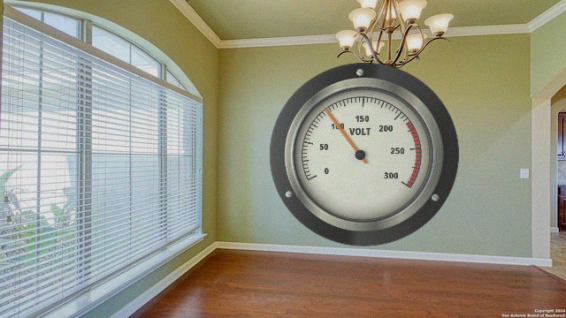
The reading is value=100 unit=V
